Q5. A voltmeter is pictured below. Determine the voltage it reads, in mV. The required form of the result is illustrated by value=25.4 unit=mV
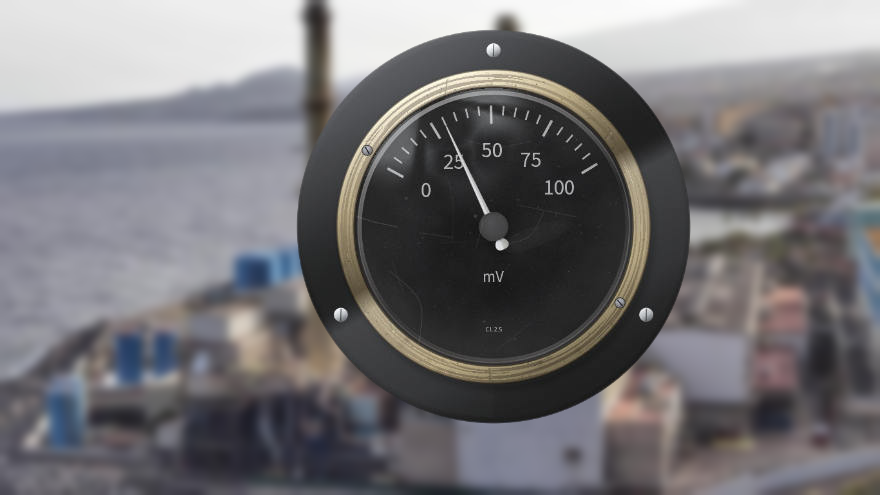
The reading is value=30 unit=mV
